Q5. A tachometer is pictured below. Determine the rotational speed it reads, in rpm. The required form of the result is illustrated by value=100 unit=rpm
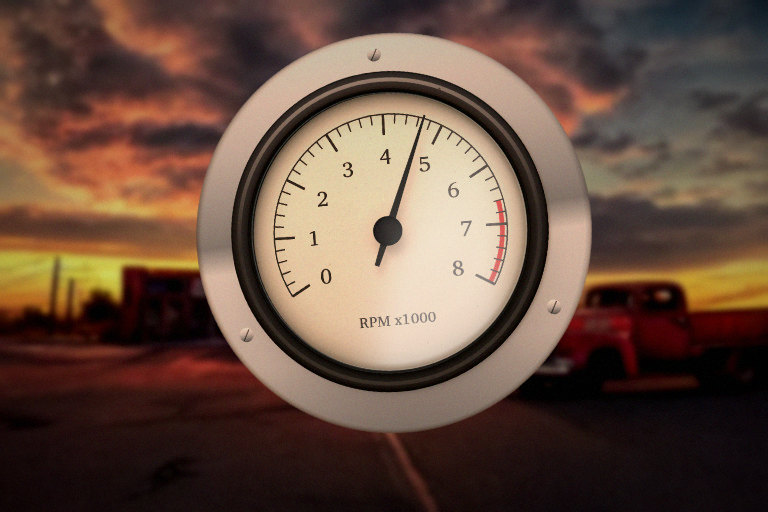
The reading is value=4700 unit=rpm
